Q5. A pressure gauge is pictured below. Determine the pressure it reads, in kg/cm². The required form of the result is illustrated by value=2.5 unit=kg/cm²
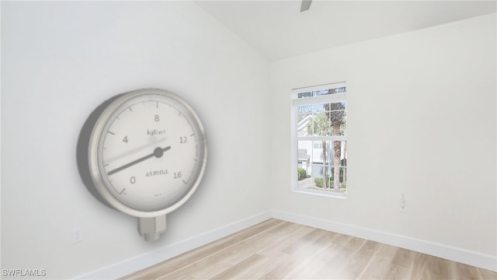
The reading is value=1.5 unit=kg/cm²
